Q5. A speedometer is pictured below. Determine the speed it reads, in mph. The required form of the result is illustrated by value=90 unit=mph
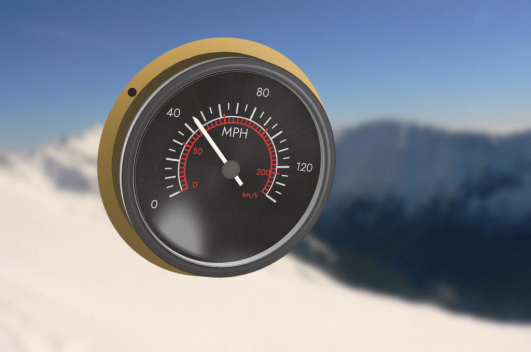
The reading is value=45 unit=mph
